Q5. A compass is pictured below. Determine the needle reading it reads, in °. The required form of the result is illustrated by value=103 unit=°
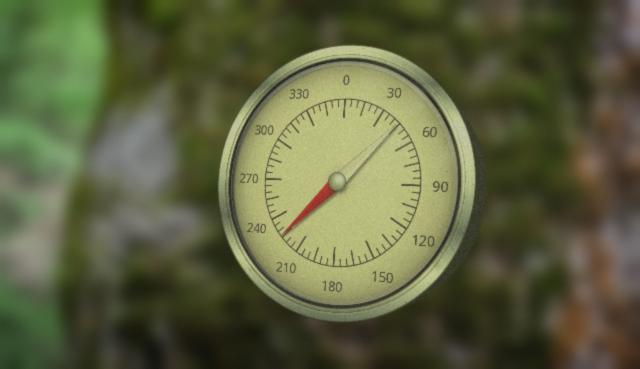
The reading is value=225 unit=°
